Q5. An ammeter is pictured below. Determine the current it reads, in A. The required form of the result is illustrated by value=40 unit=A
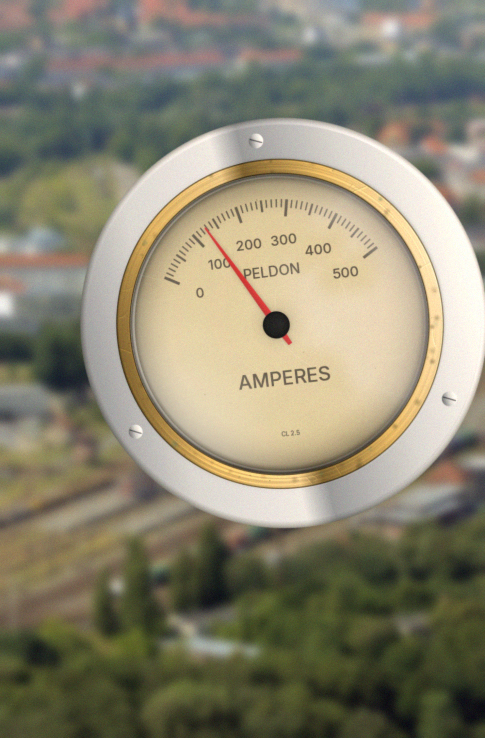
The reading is value=130 unit=A
